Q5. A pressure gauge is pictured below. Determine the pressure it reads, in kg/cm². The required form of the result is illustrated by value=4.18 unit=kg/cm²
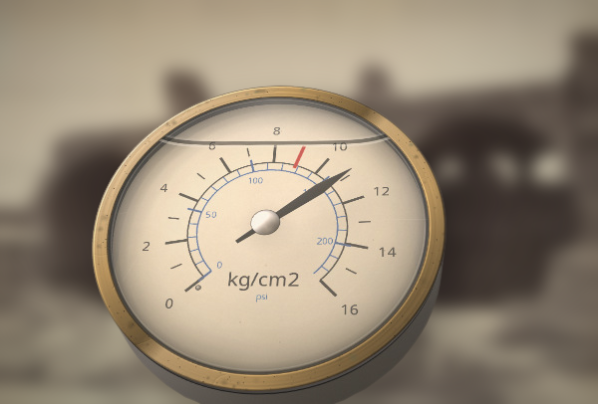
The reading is value=11 unit=kg/cm²
